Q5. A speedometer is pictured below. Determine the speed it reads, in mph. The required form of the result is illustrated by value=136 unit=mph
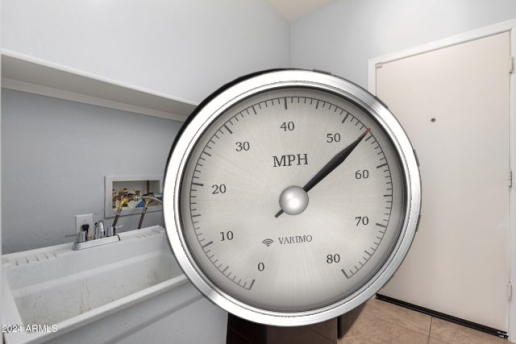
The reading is value=54 unit=mph
